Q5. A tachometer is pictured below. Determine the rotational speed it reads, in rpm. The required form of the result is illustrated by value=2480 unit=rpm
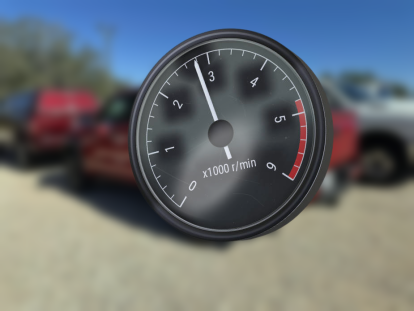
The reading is value=2800 unit=rpm
